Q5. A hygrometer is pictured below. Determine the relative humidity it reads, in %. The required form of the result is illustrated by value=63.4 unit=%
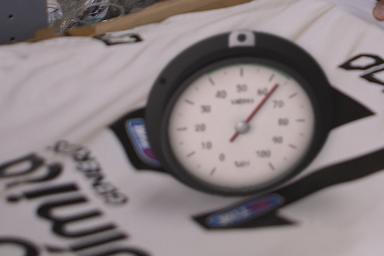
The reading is value=62.5 unit=%
